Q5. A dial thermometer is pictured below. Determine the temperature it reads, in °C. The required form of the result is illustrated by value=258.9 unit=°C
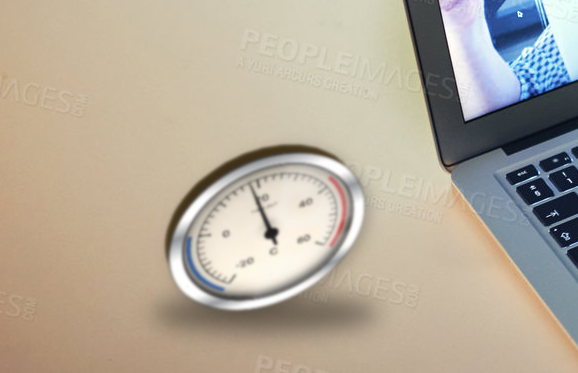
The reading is value=18 unit=°C
